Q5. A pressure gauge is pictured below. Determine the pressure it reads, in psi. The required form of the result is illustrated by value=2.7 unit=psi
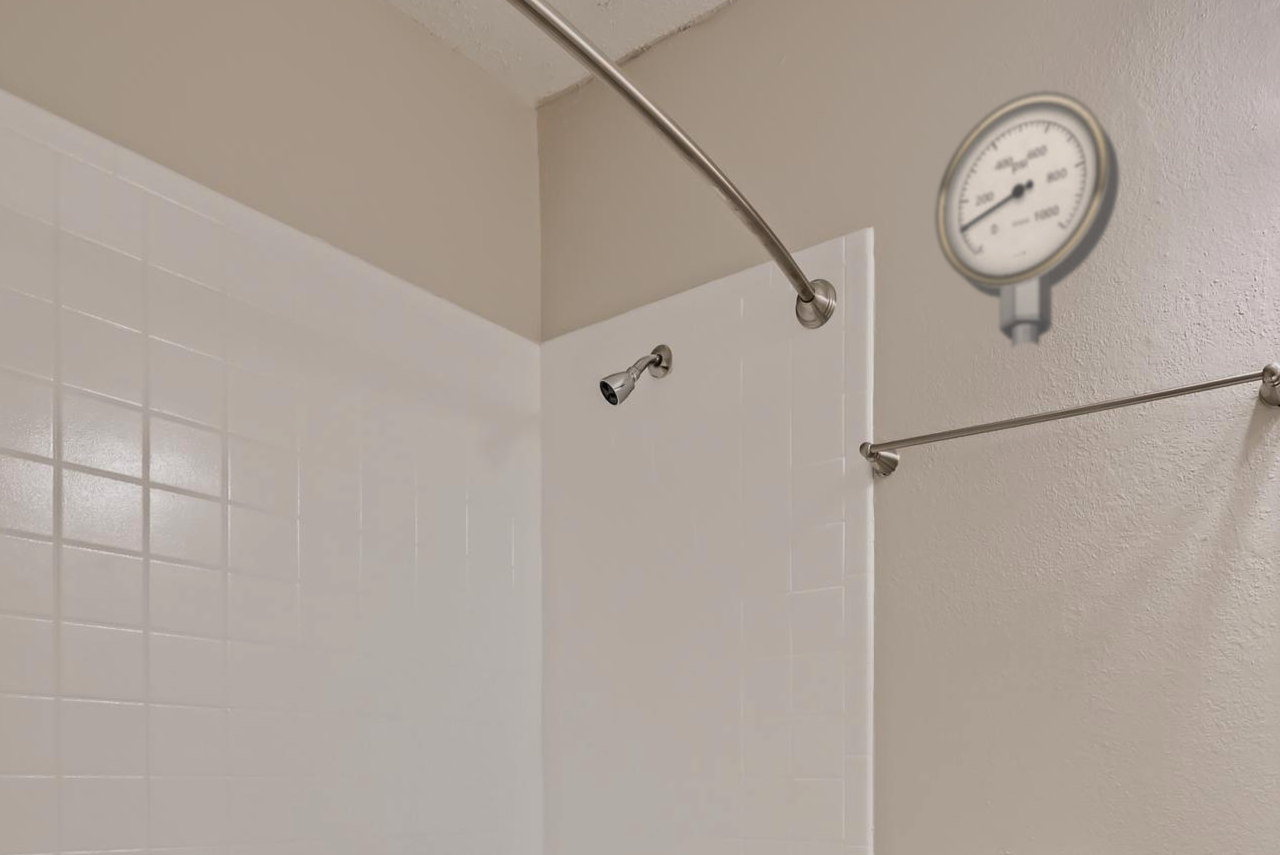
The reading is value=100 unit=psi
